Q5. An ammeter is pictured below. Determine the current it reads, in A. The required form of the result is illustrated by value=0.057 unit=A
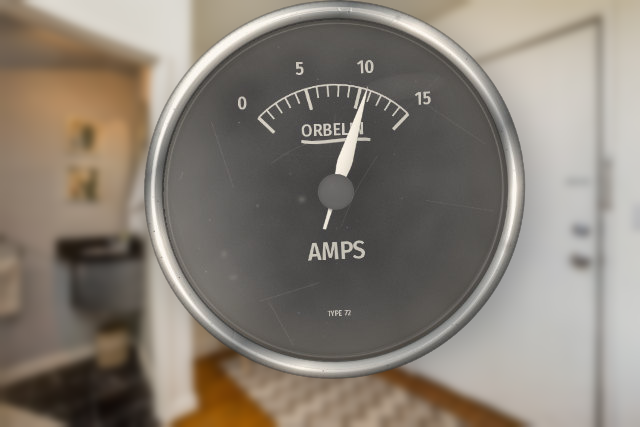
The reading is value=10.5 unit=A
